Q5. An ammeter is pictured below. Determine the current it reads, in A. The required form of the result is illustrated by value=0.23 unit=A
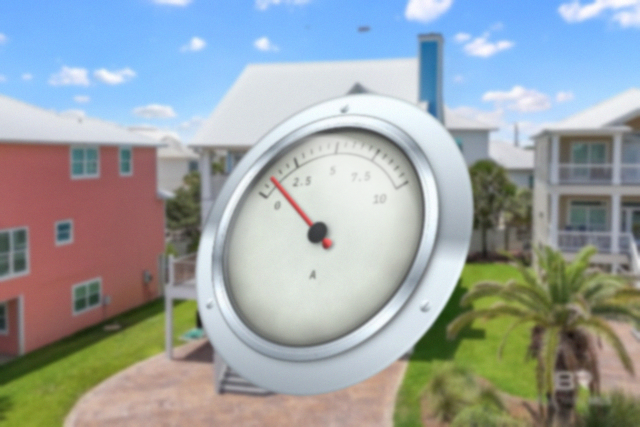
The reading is value=1 unit=A
